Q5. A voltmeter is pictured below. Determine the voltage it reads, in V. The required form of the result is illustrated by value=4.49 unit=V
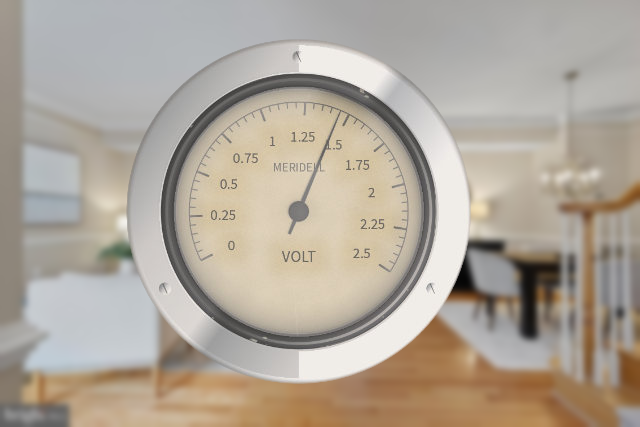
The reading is value=1.45 unit=V
